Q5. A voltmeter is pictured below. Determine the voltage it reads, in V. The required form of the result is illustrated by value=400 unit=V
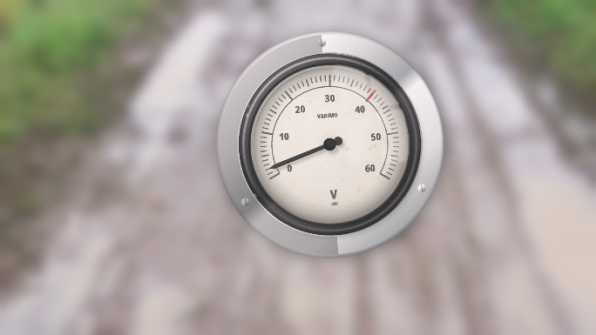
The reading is value=2 unit=V
